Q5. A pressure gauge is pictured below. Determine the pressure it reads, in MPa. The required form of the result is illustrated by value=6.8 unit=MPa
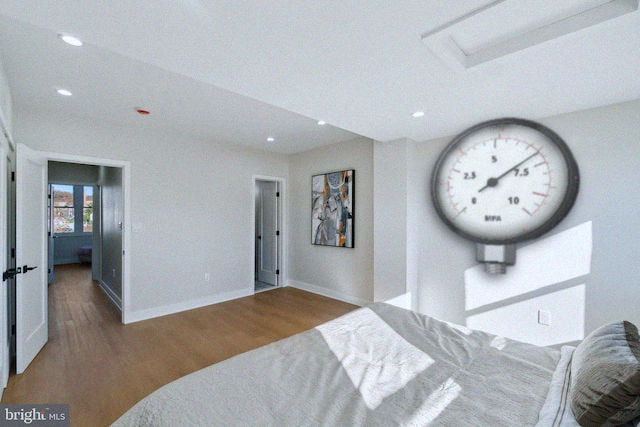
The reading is value=7 unit=MPa
